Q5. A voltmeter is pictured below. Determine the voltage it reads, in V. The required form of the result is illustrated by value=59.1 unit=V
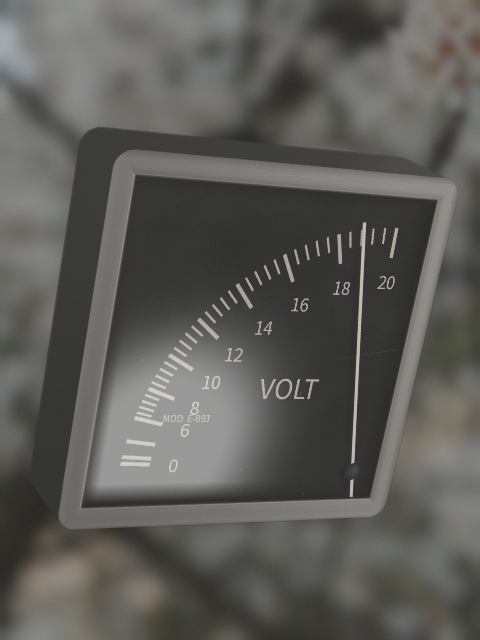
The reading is value=18.8 unit=V
